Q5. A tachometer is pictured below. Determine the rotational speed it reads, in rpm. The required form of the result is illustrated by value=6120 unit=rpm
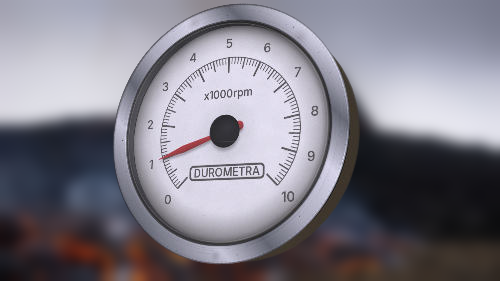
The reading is value=1000 unit=rpm
